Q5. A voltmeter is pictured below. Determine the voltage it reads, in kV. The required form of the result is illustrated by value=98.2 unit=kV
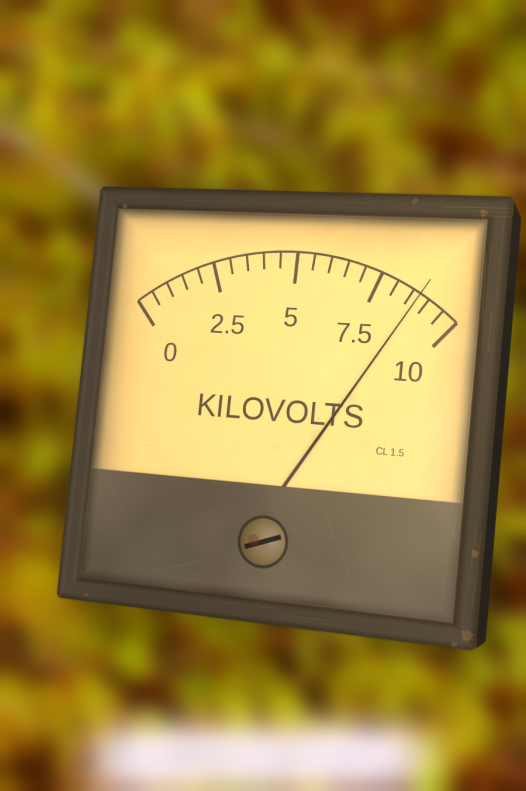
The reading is value=8.75 unit=kV
